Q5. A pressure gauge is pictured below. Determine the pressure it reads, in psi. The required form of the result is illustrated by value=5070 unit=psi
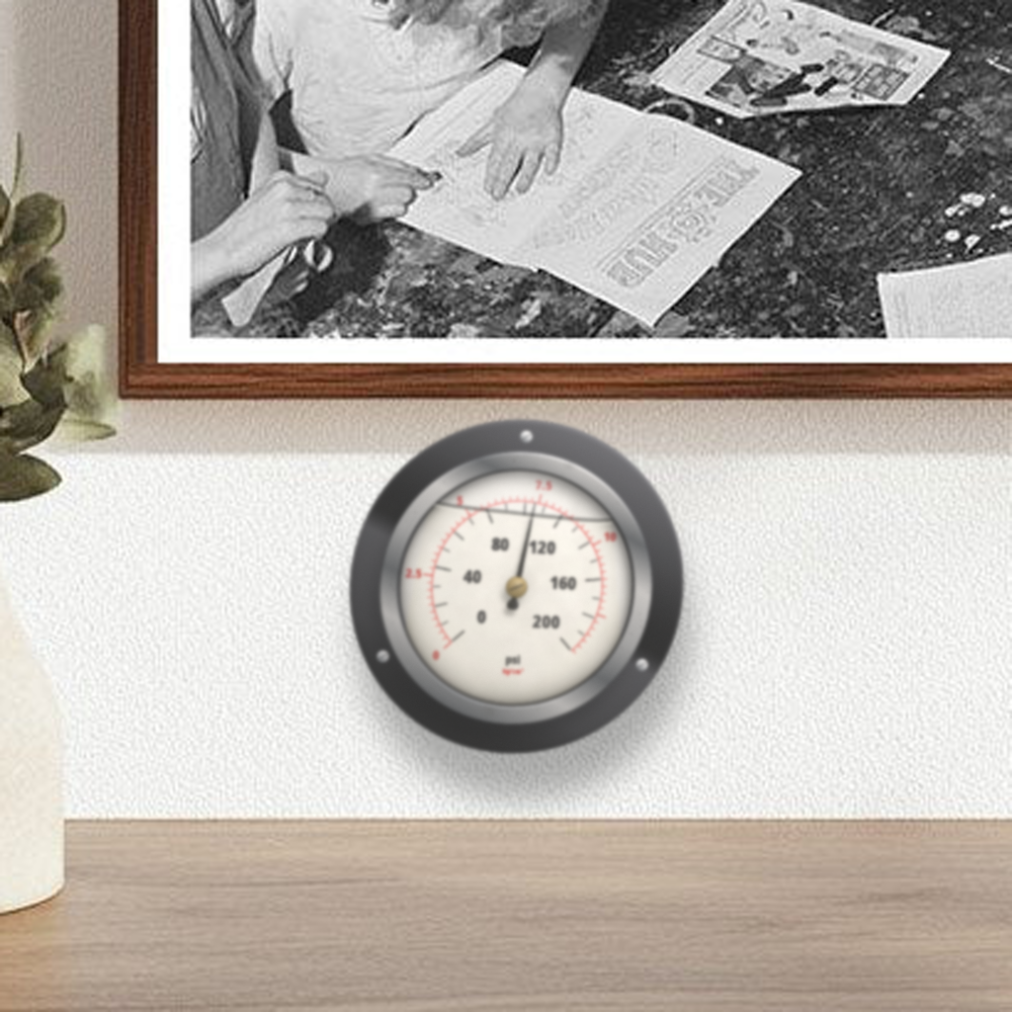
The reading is value=105 unit=psi
